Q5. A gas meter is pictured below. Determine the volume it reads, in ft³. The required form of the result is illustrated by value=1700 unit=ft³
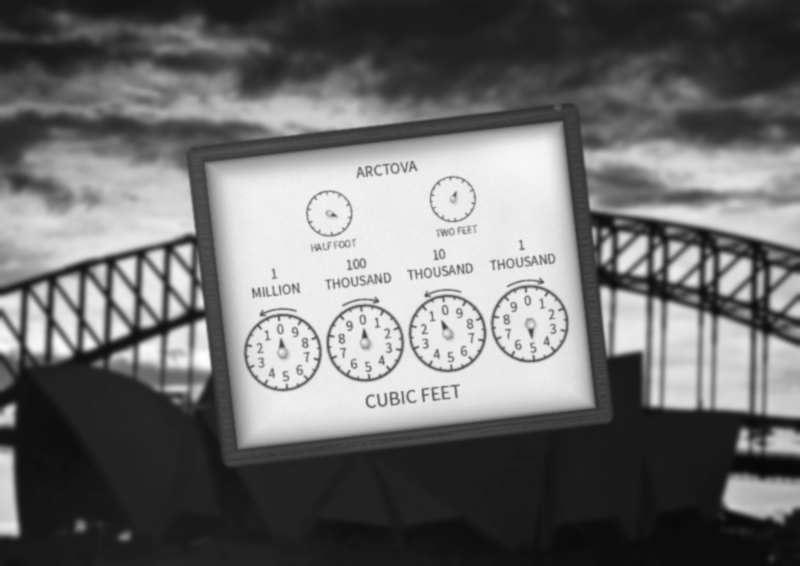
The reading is value=500 unit=ft³
